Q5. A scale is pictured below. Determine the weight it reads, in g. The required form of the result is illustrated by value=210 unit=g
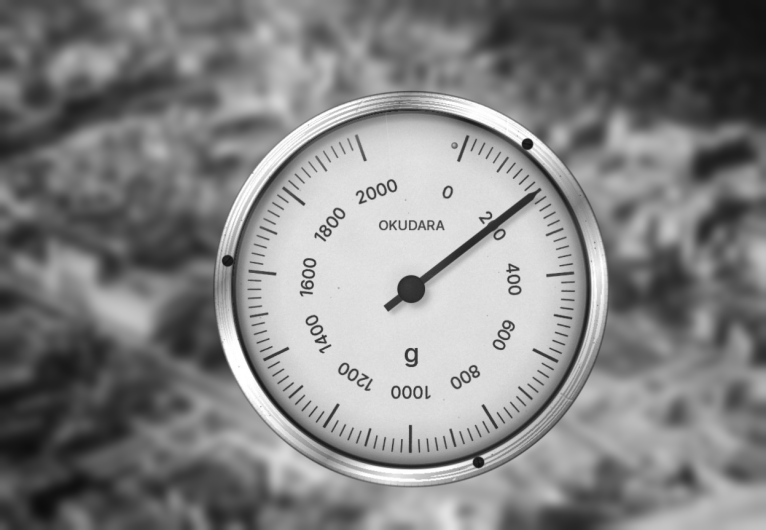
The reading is value=200 unit=g
